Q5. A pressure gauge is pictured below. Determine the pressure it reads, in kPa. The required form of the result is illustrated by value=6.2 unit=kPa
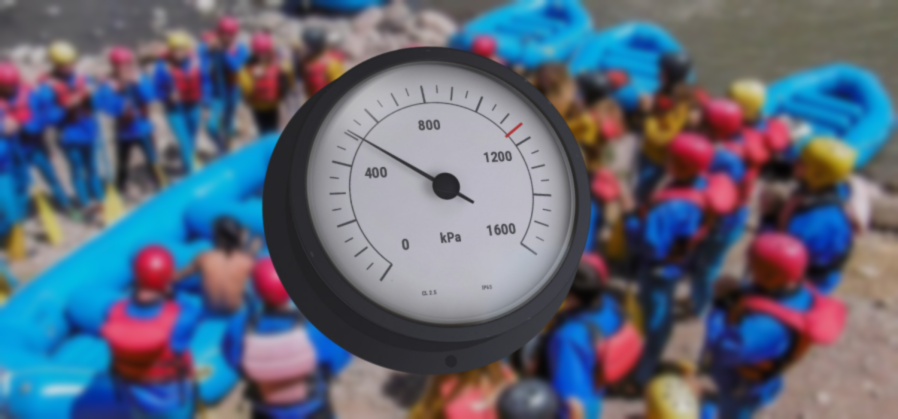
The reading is value=500 unit=kPa
